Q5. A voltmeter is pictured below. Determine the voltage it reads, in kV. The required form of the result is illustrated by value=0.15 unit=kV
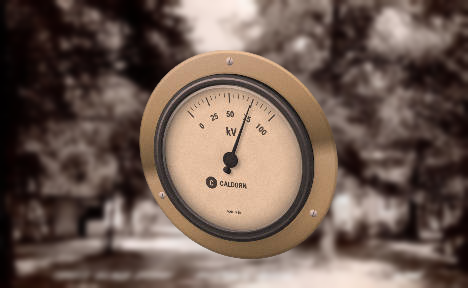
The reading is value=75 unit=kV
